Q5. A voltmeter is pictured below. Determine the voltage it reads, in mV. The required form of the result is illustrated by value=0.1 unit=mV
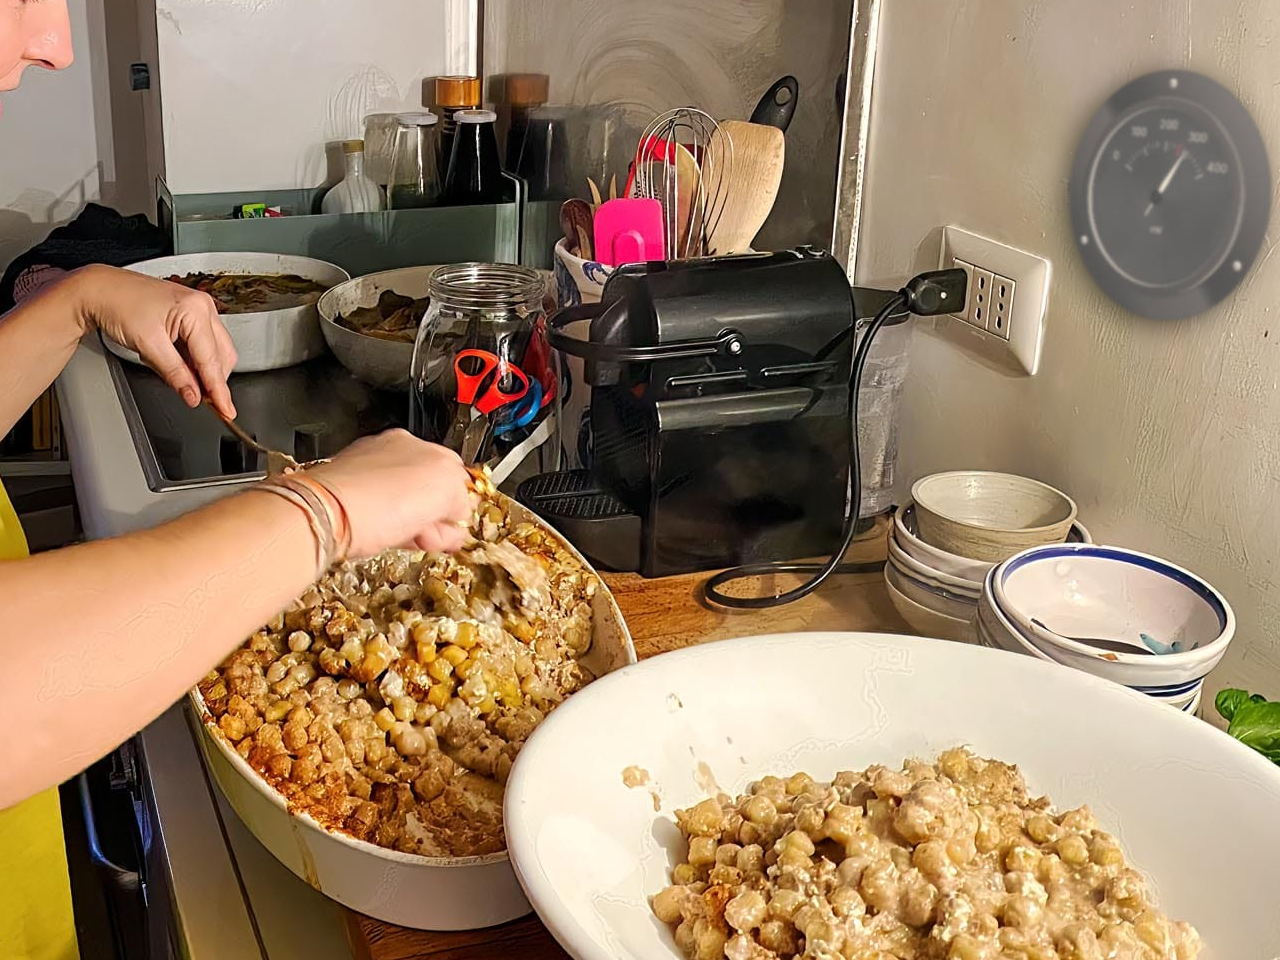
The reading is value=300 unit=mV
